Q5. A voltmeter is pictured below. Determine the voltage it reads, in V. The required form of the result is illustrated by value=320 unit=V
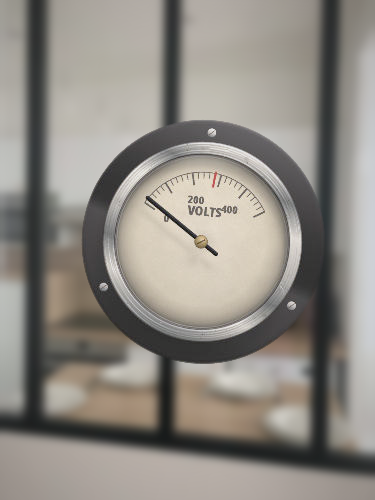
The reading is value=20 unit=V
